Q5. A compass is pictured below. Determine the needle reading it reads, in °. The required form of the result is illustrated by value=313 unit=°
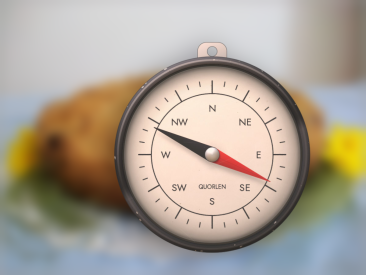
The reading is value=115 unit=°
